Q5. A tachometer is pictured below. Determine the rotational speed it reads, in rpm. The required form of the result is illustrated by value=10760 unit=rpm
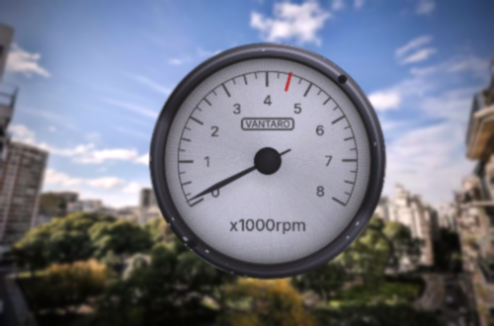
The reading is value=125 unit=rpm
